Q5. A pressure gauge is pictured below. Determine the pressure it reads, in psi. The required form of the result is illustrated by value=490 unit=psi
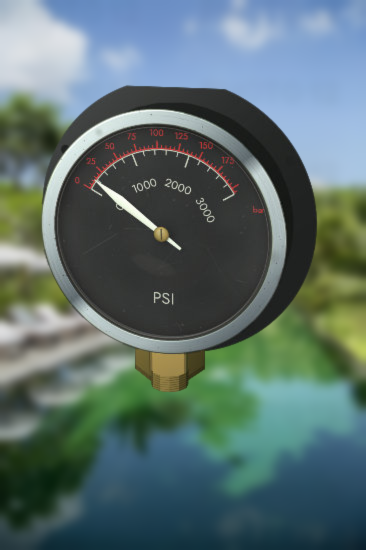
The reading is value=200 unit=psi
